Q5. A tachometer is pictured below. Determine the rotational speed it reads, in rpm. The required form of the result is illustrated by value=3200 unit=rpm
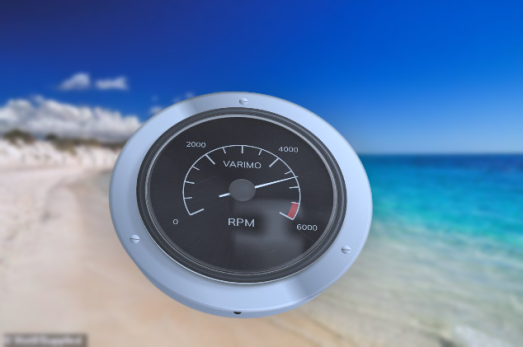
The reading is value=4750 unit=rpm
